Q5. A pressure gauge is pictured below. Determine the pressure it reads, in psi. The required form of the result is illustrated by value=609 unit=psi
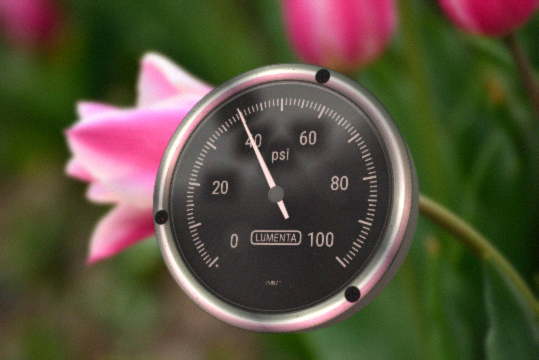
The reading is value=40 unit=psi
